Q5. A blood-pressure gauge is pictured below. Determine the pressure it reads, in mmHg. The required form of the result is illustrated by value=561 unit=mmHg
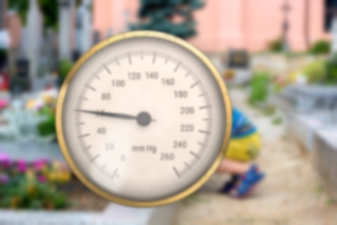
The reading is value=60 unit=mmHg
